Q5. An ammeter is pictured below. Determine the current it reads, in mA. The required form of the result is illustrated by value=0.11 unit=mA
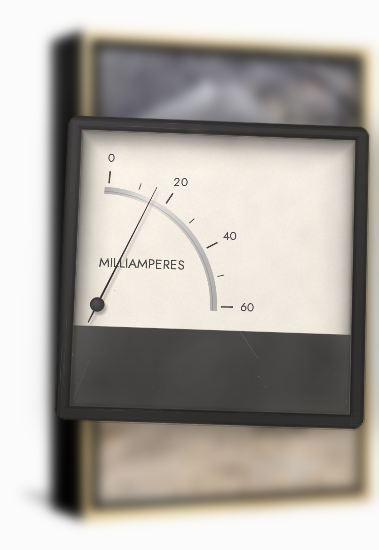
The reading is value=15 unit=mA
